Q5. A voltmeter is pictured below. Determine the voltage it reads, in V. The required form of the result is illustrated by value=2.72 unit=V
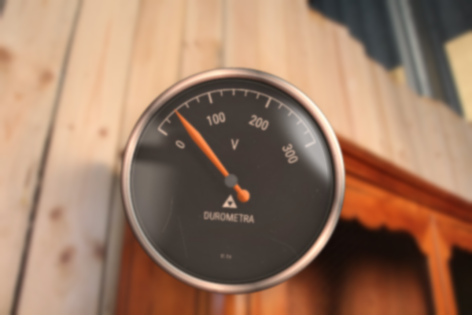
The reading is value=40 unit=V
